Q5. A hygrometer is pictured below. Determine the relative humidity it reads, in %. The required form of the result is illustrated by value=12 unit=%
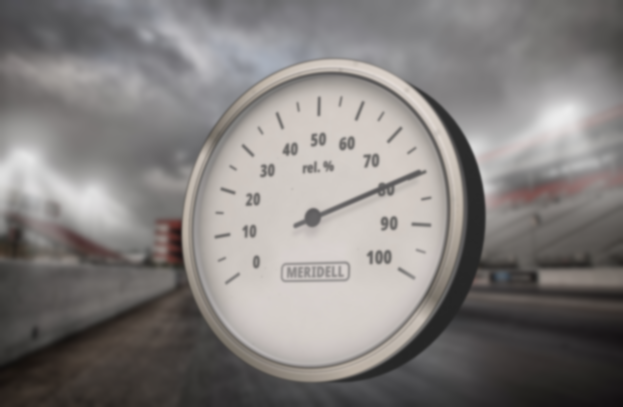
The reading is value=80 unit=%
